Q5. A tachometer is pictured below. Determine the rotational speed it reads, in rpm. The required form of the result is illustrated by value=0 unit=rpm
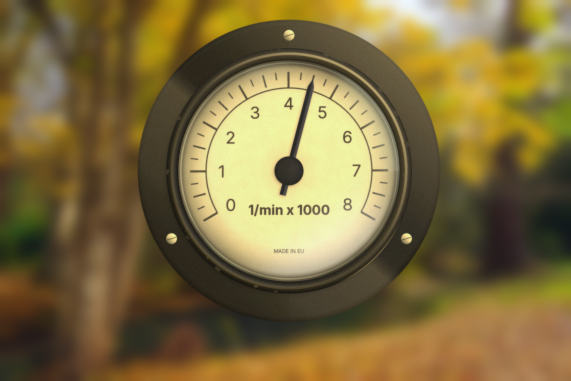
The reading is value=4500 unit=rpm
